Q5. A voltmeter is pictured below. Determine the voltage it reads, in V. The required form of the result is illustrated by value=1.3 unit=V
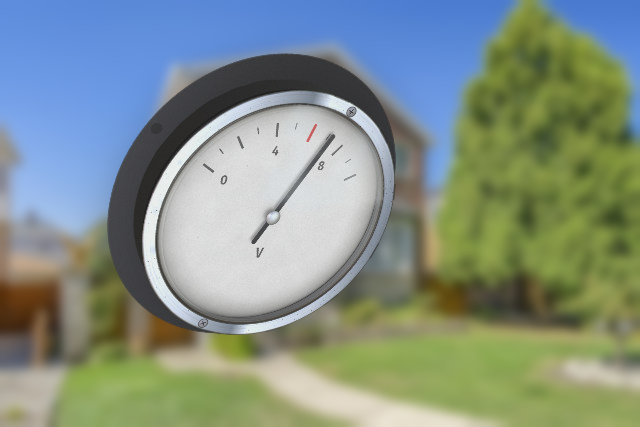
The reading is value=7 unit=V
